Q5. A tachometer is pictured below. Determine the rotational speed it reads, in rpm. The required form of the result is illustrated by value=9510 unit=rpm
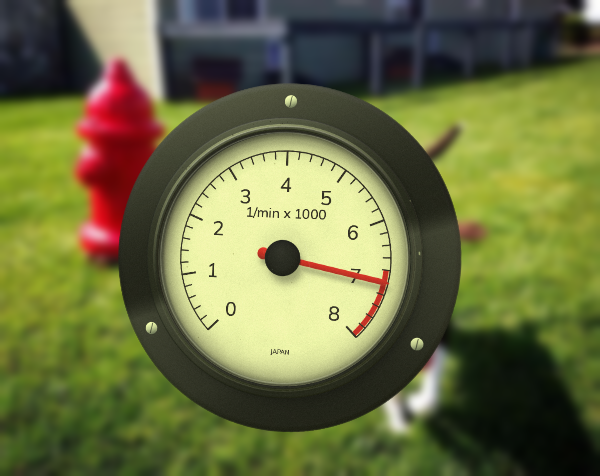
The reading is value=7000 unit=rpm
